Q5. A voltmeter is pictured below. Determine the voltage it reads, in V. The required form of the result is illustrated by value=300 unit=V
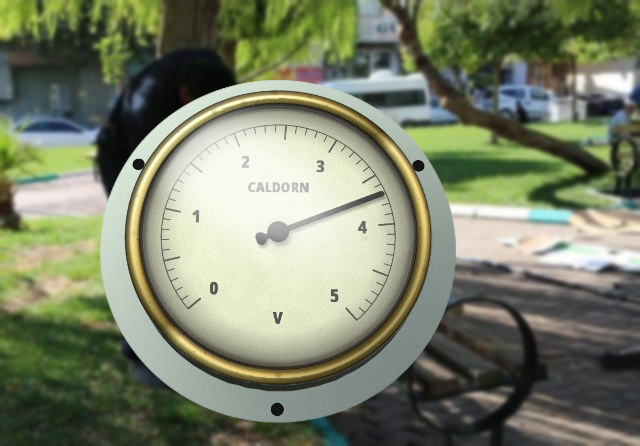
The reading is value=3.7 unit=V
